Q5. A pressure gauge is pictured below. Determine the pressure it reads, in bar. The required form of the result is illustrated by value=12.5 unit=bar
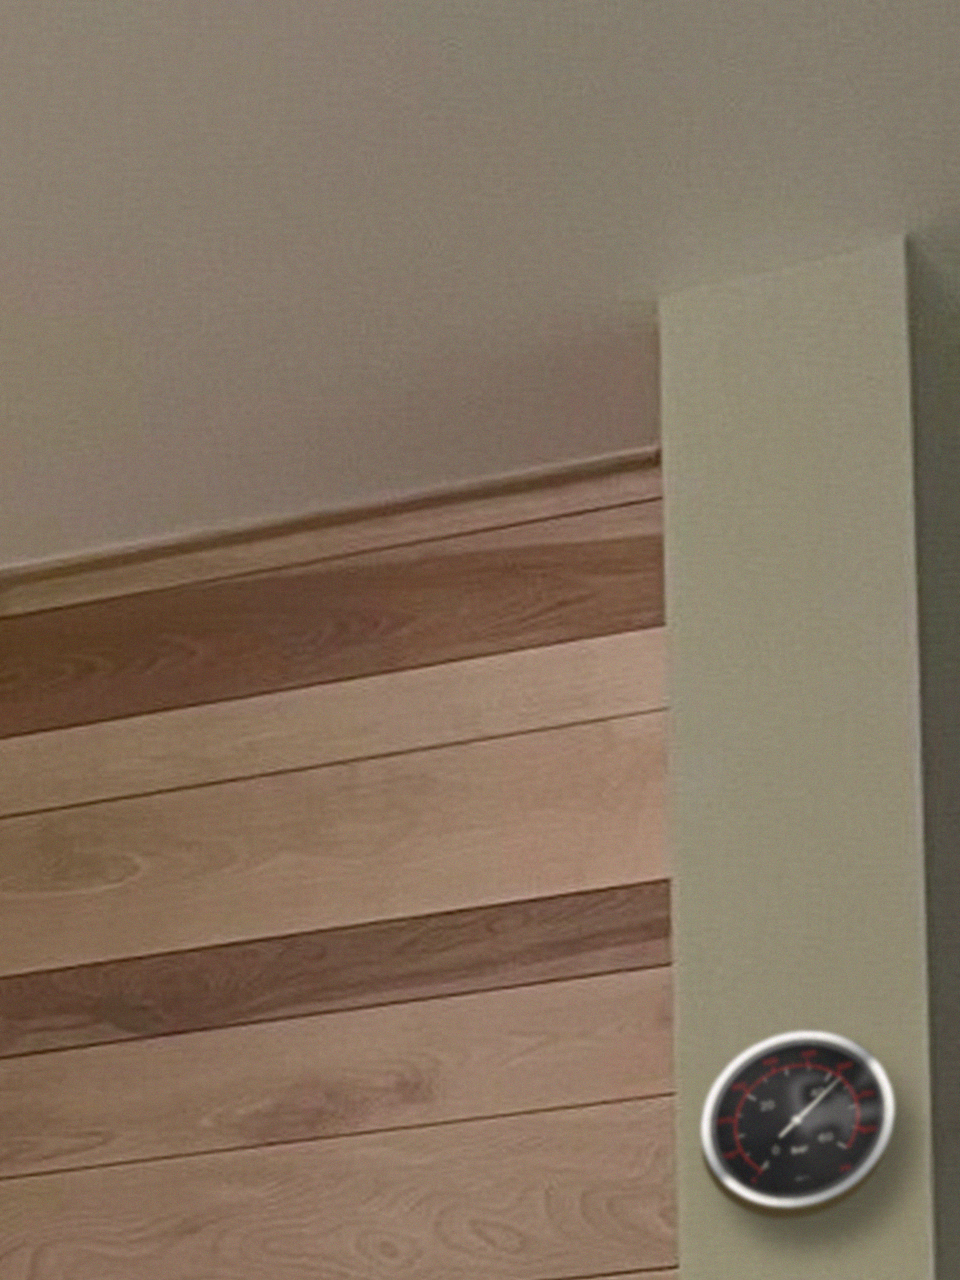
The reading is value=42.5 unit=bar
